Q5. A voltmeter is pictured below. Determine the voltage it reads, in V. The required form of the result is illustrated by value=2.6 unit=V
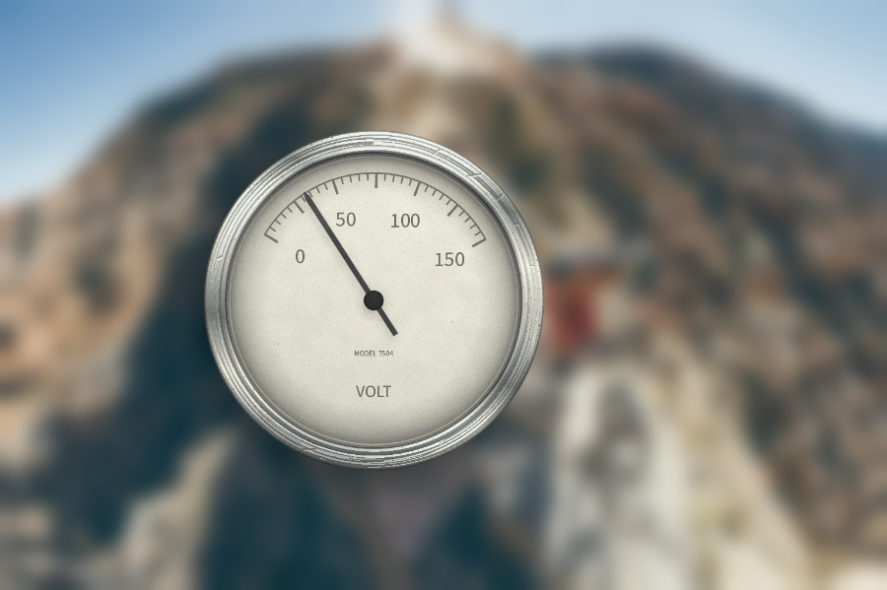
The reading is value=32.5 unit=V
